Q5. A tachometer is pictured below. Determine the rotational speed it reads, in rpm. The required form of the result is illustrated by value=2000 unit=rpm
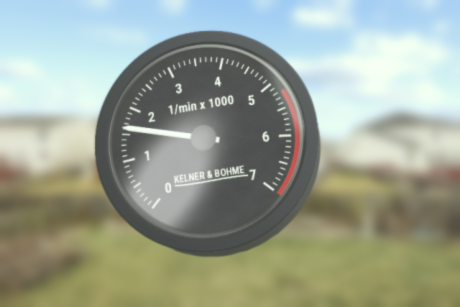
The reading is value=1600 unit=rpm
